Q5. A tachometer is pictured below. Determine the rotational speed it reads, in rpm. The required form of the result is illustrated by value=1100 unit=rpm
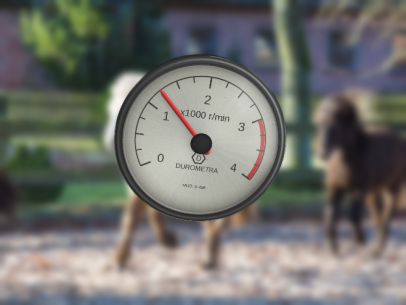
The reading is value=1250 unit=rpm
